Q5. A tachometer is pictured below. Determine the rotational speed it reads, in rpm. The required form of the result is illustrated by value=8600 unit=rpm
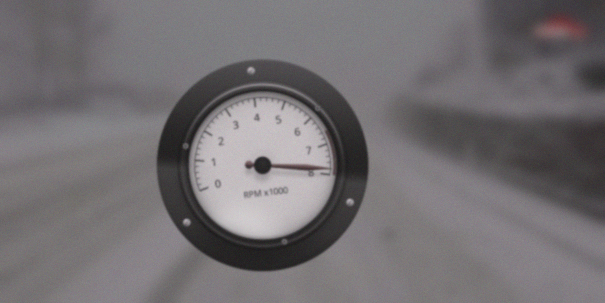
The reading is value=7800 unit=rpm
